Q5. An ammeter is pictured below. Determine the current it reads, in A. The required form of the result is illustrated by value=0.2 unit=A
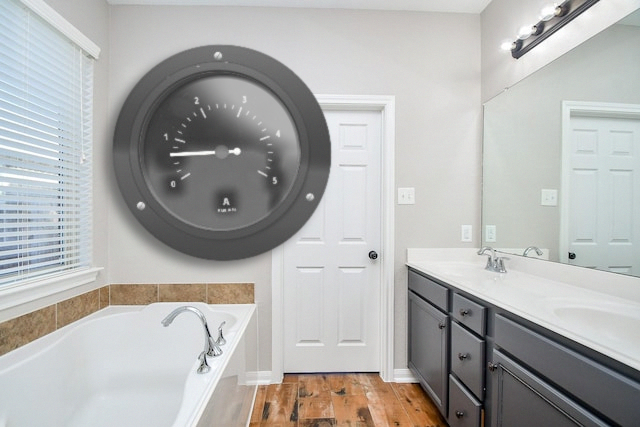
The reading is value=0.6 unit=A
